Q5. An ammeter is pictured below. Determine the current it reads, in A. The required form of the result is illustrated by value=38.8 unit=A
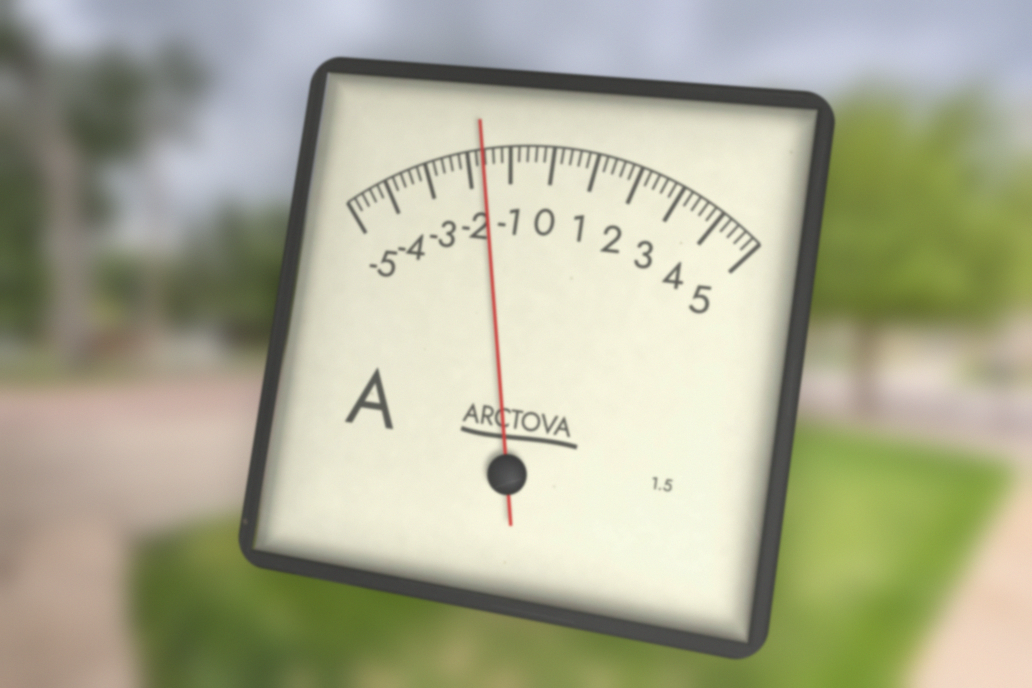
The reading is value=-1.6 unit=A
